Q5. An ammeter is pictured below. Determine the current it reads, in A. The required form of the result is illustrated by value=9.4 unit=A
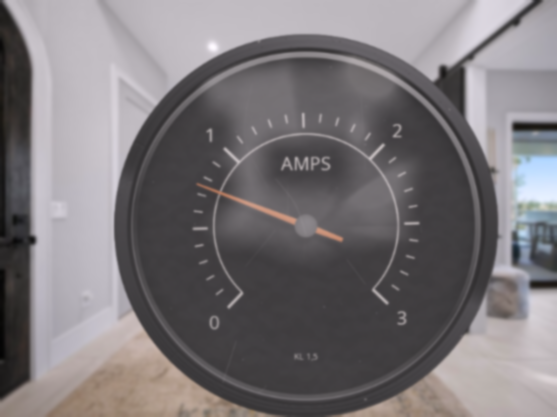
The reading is value=0.75 unit=A
